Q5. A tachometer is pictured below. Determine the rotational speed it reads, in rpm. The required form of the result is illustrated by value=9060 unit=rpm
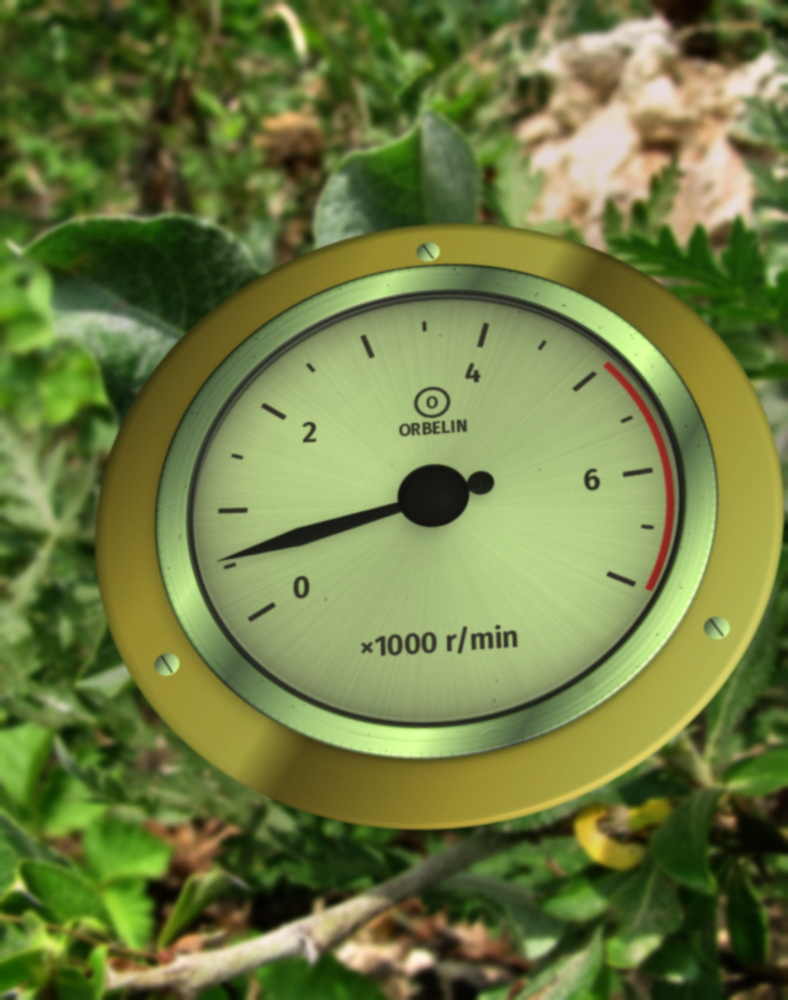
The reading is value=500 unit=rpm
